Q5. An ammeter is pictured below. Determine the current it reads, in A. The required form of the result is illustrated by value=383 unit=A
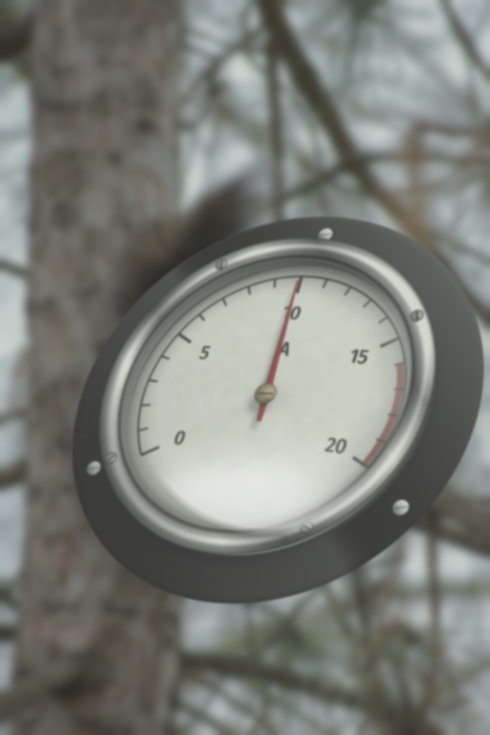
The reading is value=10 unit=A
